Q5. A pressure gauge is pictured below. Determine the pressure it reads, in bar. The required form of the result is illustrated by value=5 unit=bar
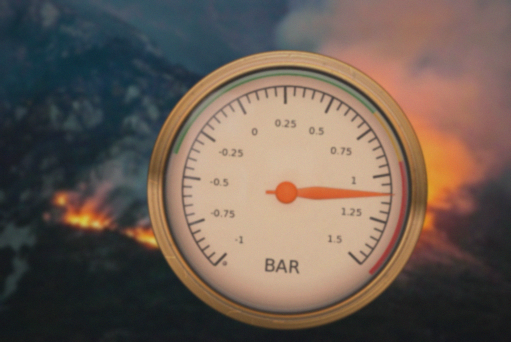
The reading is value=1.1 unit=bar
